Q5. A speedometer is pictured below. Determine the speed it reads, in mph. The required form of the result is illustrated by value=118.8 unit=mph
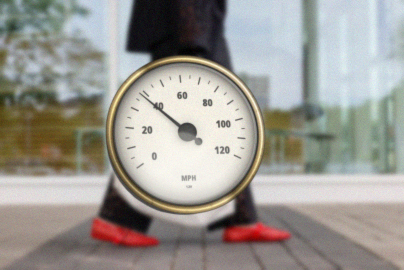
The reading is value=37.5 unit=mph
